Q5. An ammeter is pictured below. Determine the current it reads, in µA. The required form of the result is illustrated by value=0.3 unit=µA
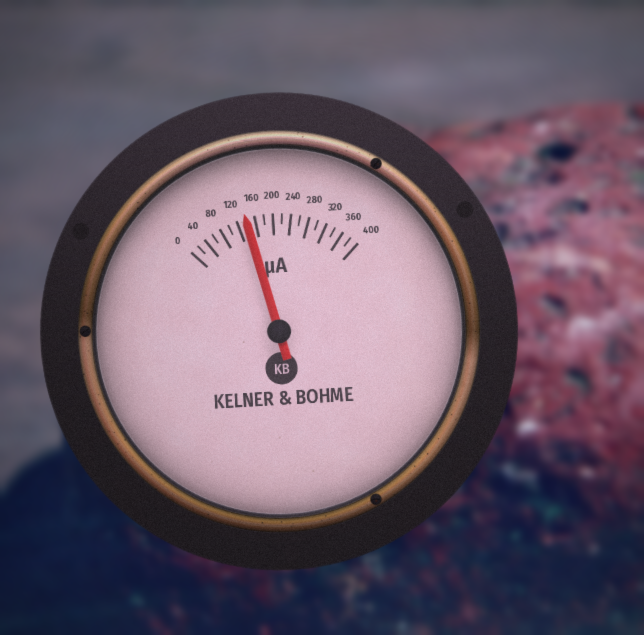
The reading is value=140 unit=µA
